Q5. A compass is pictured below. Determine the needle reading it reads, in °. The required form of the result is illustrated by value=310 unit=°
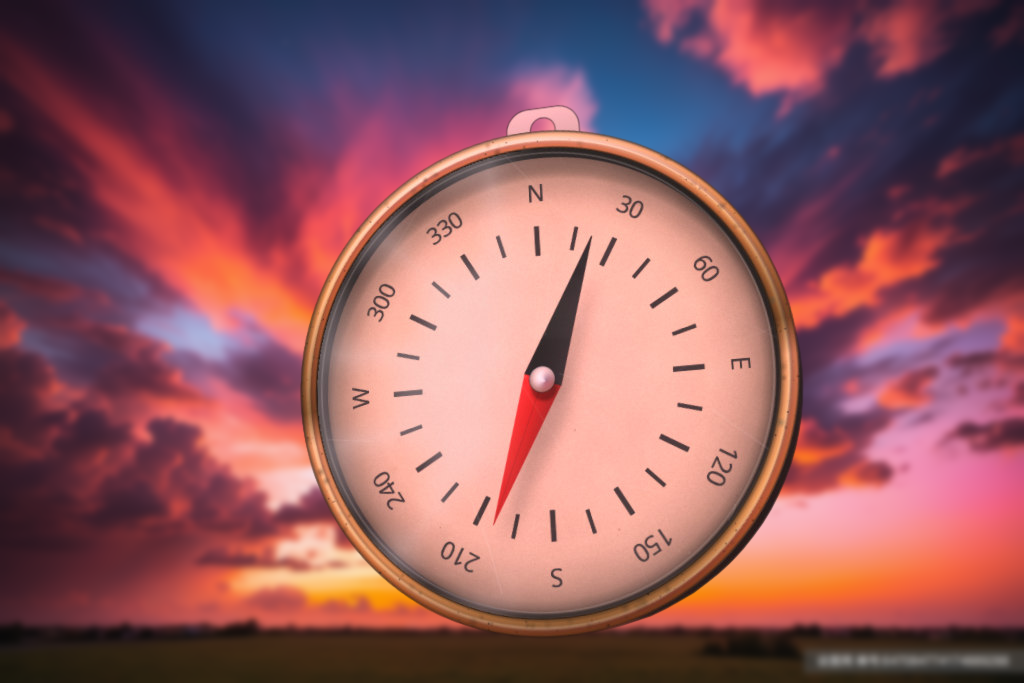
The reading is value=202.5 unit=°
